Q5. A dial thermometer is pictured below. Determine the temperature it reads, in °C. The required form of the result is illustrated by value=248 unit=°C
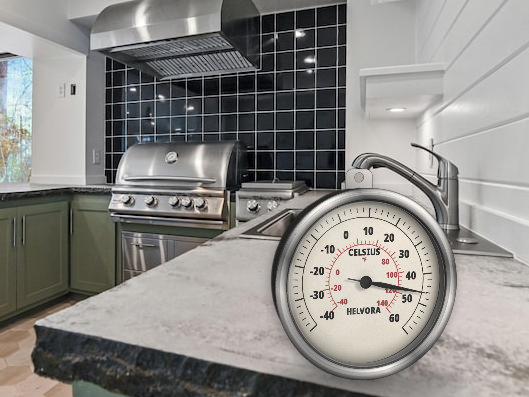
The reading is value=46 unit=°C
